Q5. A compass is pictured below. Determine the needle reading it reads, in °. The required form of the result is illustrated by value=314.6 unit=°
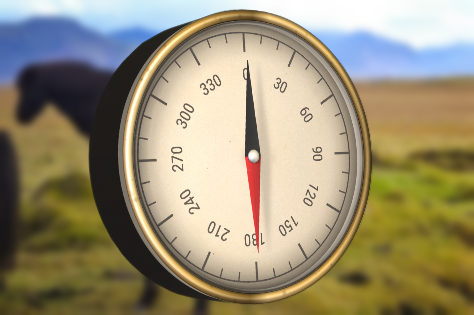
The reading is value=180 unit=°
